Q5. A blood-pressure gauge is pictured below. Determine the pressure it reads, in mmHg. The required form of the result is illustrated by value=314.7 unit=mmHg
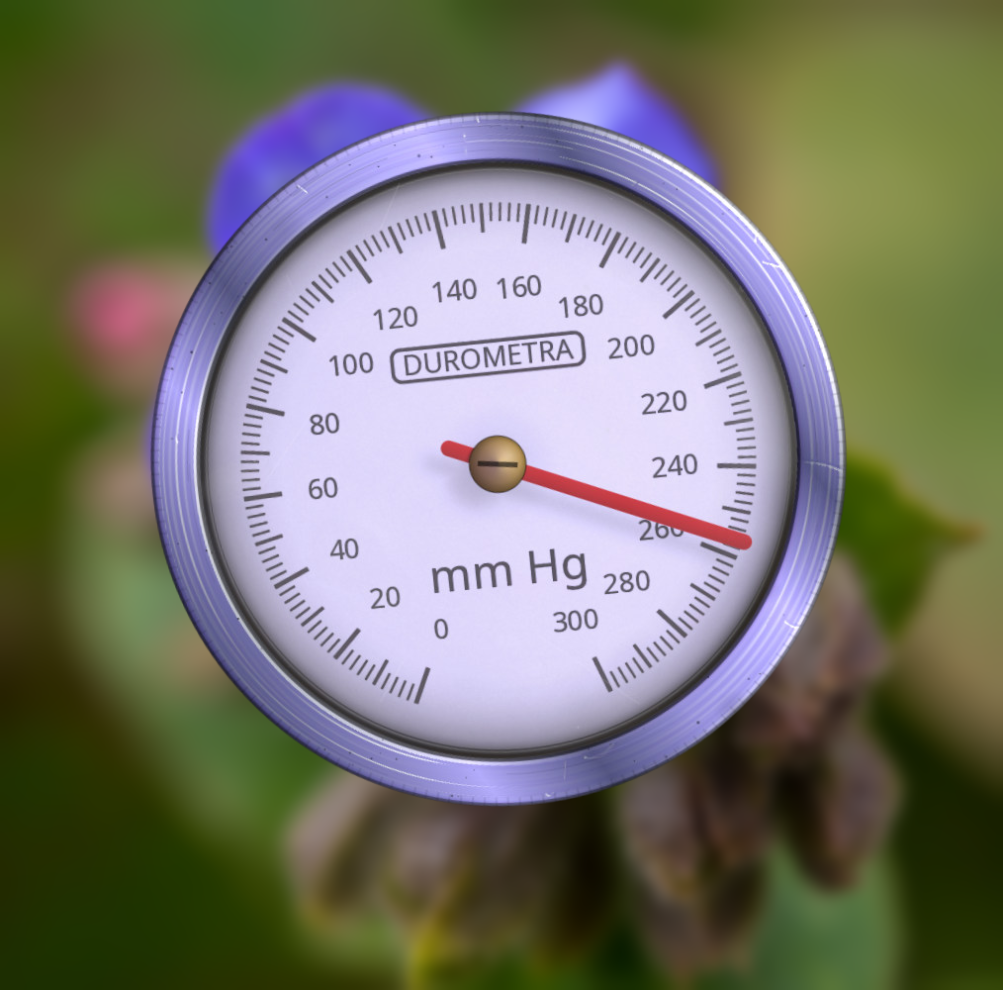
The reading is value=256 unit=mmHg
